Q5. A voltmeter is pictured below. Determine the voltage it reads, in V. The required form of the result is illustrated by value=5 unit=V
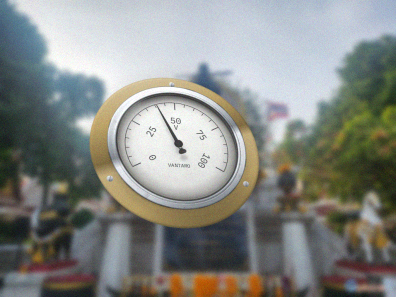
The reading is value=40 unit=V
